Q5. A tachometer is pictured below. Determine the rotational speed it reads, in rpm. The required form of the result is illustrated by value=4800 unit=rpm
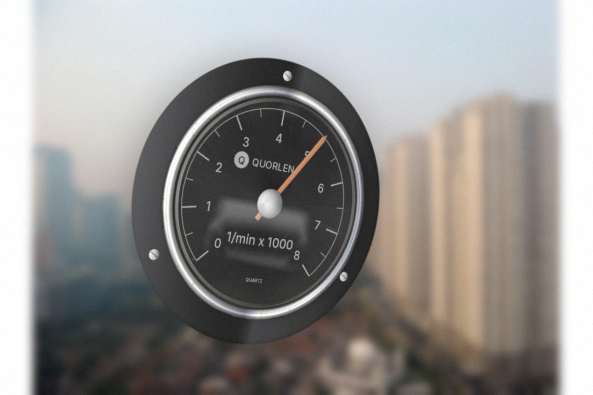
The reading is value=5000 unit=rpm
